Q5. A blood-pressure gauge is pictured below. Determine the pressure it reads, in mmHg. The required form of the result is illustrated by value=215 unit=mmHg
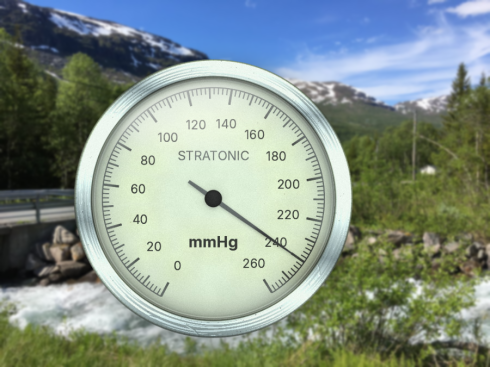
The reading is value=240 unit=mmHg
